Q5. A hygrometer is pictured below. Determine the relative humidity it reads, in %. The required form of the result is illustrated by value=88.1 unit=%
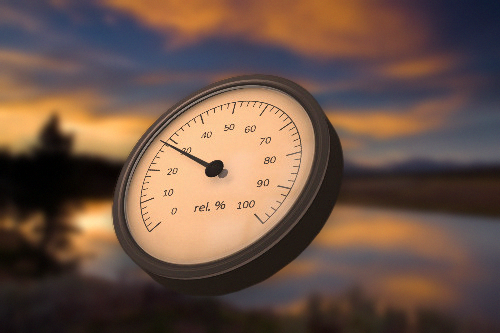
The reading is value=28 unit=%
